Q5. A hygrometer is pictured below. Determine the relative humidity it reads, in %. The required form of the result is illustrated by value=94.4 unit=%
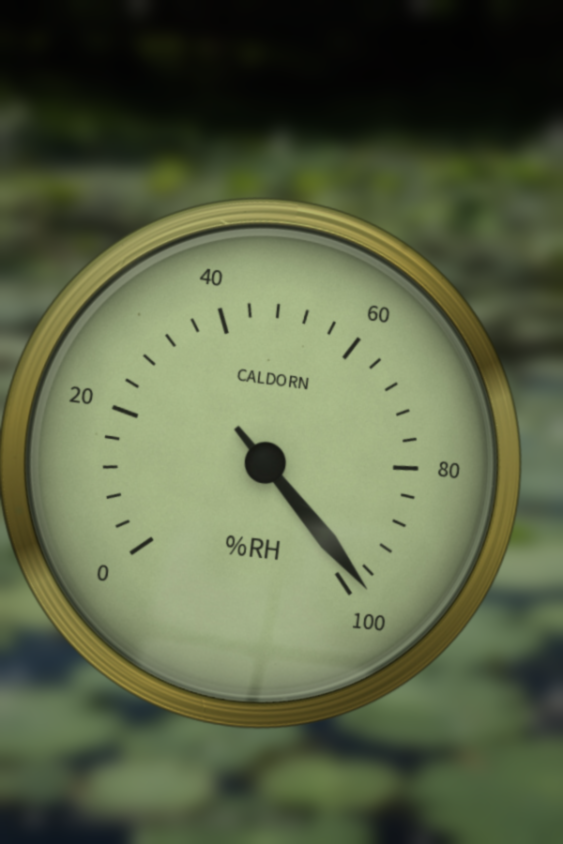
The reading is value=98 unit=%
